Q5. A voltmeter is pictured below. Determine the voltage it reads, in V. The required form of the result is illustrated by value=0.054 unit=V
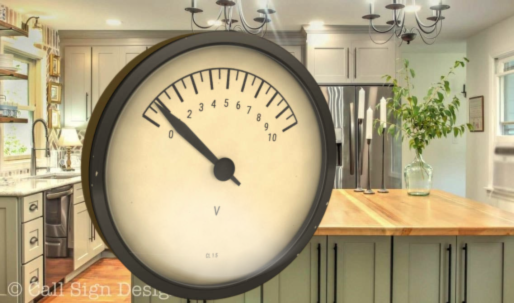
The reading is value=0.75 unit=V
